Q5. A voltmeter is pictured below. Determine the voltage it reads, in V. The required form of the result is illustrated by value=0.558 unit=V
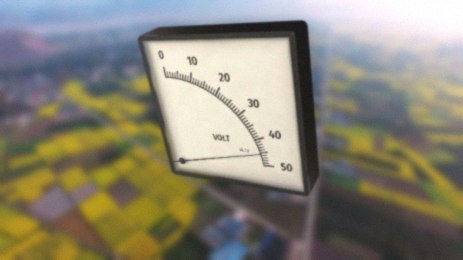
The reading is value=45 unit=V
